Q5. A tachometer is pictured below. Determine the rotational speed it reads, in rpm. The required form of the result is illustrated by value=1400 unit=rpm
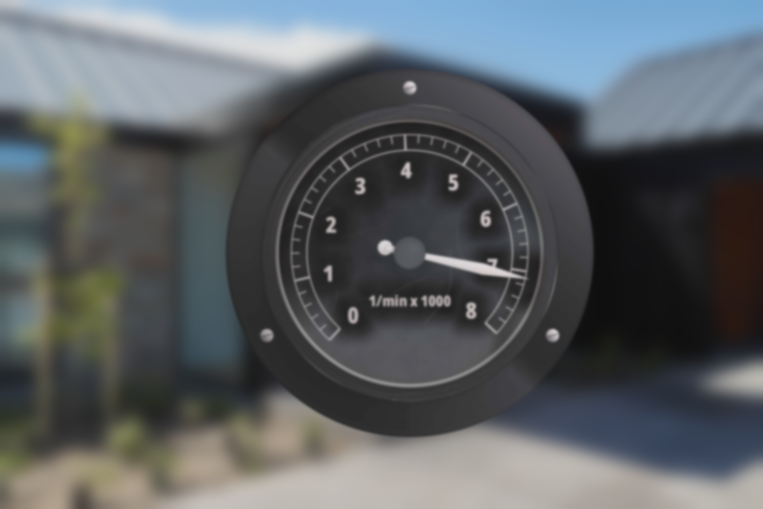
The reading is value=7100 unit=rpm
